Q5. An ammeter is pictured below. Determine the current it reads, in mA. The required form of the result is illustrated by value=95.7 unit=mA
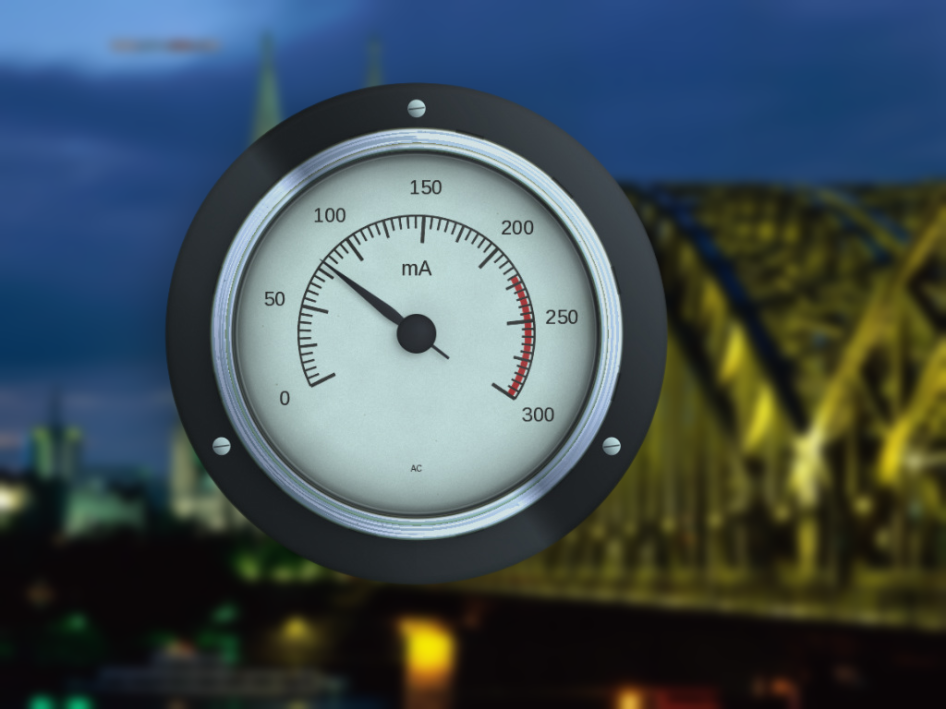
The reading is value=80 unit=mA
